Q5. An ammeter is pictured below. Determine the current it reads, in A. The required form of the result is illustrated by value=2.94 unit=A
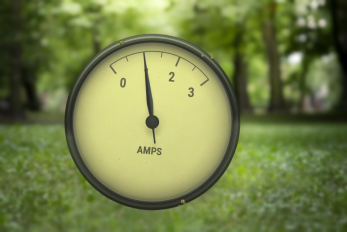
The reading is value=1 unit=A
